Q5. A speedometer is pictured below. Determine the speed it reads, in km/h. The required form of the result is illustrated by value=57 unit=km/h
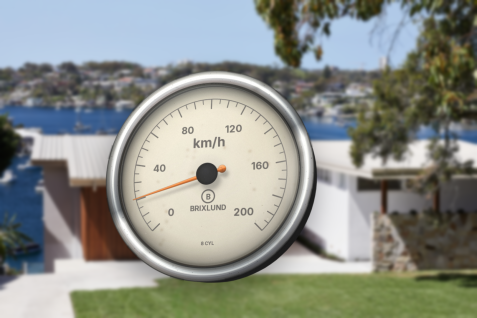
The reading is value=20 unit=km/h
